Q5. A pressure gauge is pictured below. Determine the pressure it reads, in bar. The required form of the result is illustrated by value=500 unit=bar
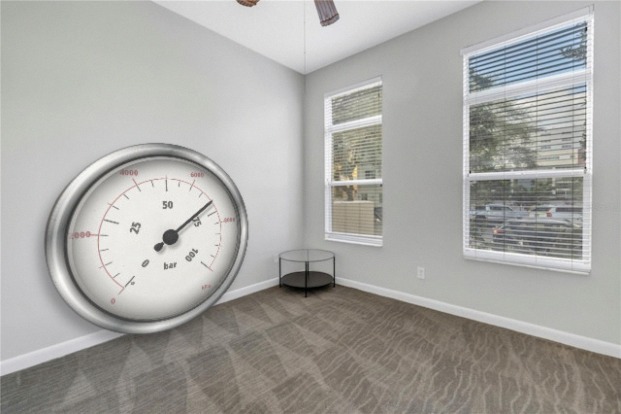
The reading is value=70 unit=bar
